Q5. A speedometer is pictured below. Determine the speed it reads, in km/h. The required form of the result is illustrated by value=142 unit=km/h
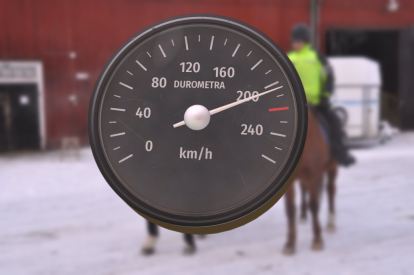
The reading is value=205 unit=km/h
